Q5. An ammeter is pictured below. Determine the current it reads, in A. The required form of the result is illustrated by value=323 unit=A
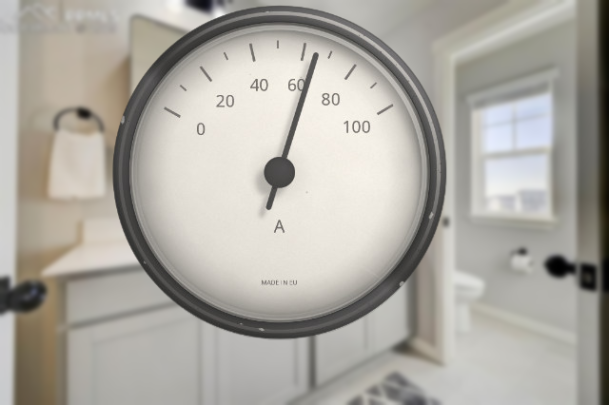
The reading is value=65 unit=A
